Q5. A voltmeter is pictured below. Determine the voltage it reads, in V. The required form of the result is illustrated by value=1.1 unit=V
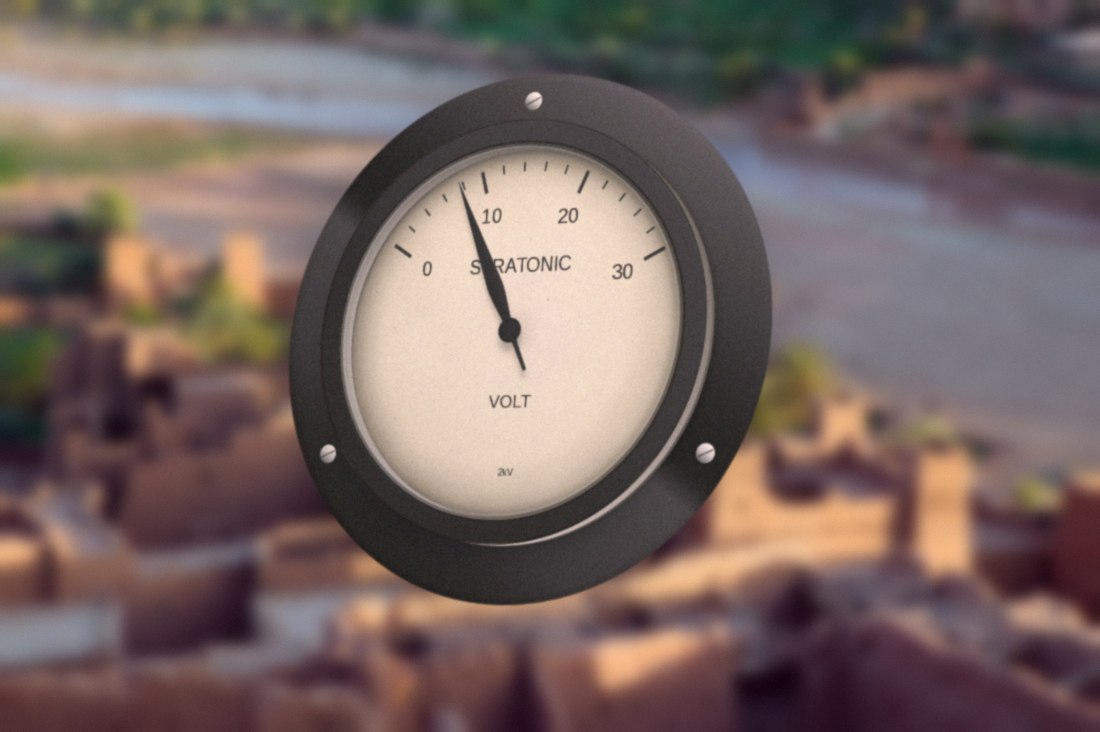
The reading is value=8 unit=V
